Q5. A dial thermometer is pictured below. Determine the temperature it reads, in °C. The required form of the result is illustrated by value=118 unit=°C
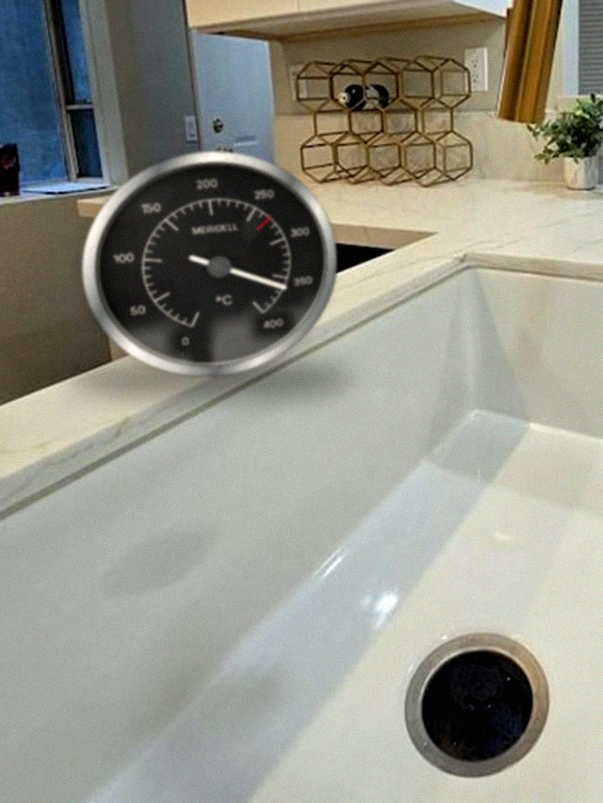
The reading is value=360 unit=°C
